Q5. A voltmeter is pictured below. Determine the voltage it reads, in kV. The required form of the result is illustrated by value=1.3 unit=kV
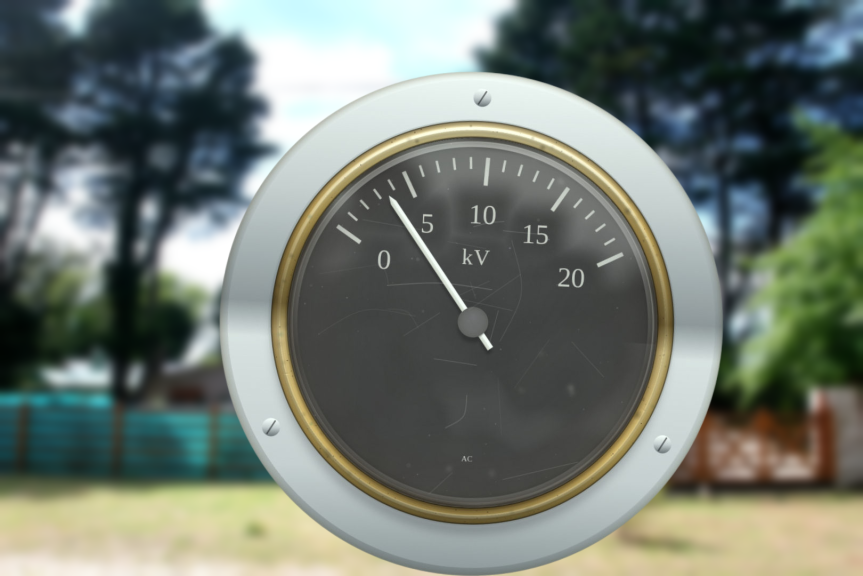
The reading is value=3.5 unit=kV
